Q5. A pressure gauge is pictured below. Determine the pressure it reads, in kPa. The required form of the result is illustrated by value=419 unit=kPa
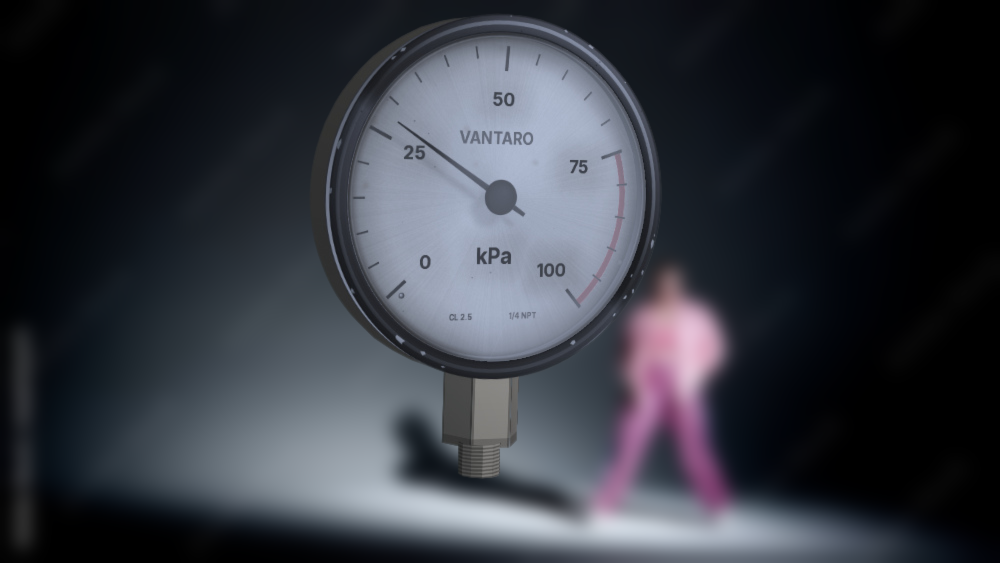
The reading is value=27.5 unit=kPa
